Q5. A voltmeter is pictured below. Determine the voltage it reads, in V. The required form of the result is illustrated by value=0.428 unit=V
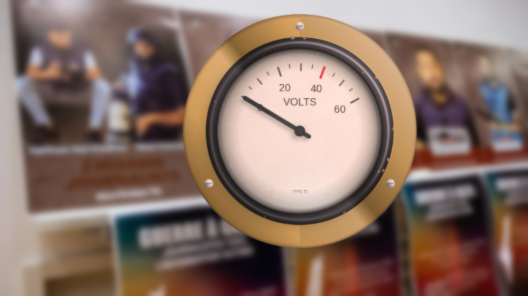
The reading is value=0 unit=V
